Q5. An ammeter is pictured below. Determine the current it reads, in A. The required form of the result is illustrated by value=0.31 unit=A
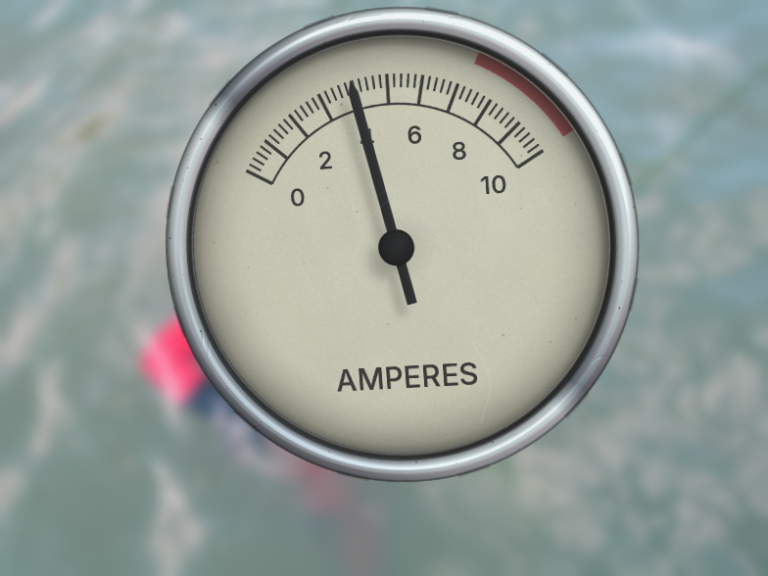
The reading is value=4 unit=A
